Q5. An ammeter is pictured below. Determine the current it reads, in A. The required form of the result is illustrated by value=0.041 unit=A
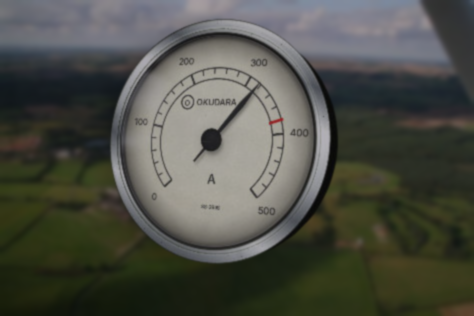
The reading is value=320 unit=A
